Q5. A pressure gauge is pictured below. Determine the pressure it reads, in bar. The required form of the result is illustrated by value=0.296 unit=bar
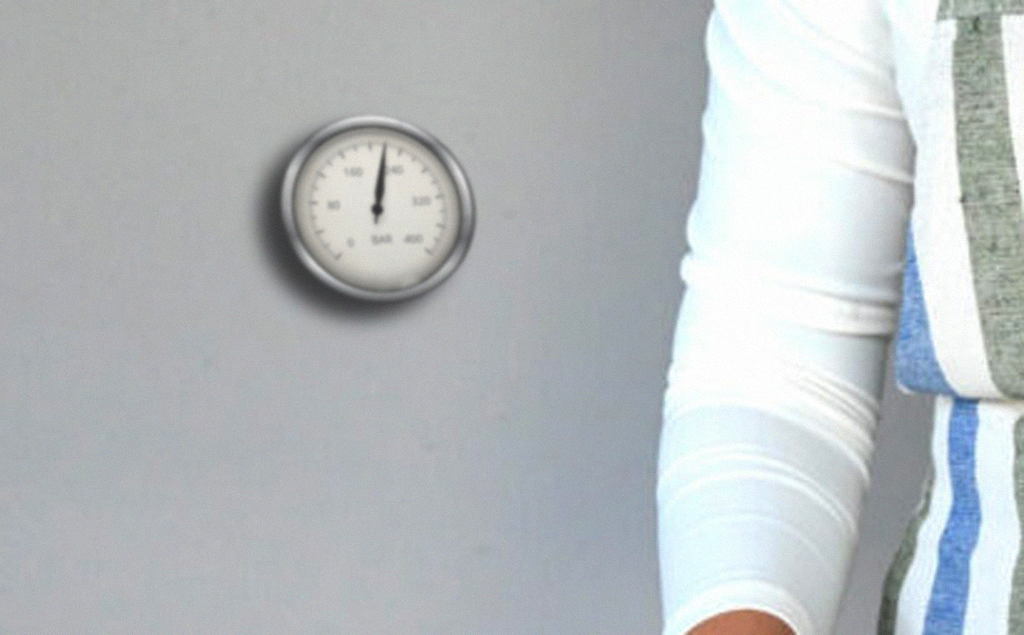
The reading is value=220 unit=bar
